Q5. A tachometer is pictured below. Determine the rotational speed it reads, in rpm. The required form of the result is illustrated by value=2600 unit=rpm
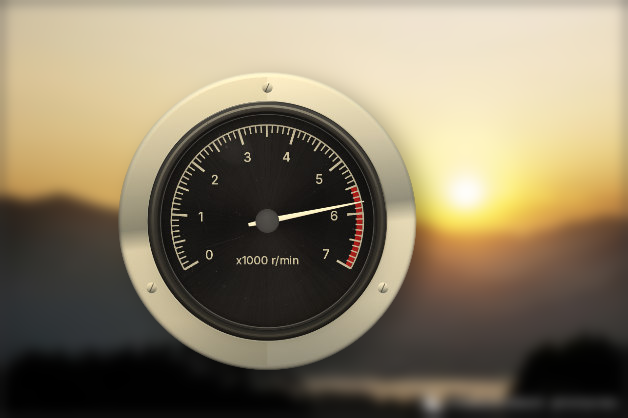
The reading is value=5800 unit=rpm
